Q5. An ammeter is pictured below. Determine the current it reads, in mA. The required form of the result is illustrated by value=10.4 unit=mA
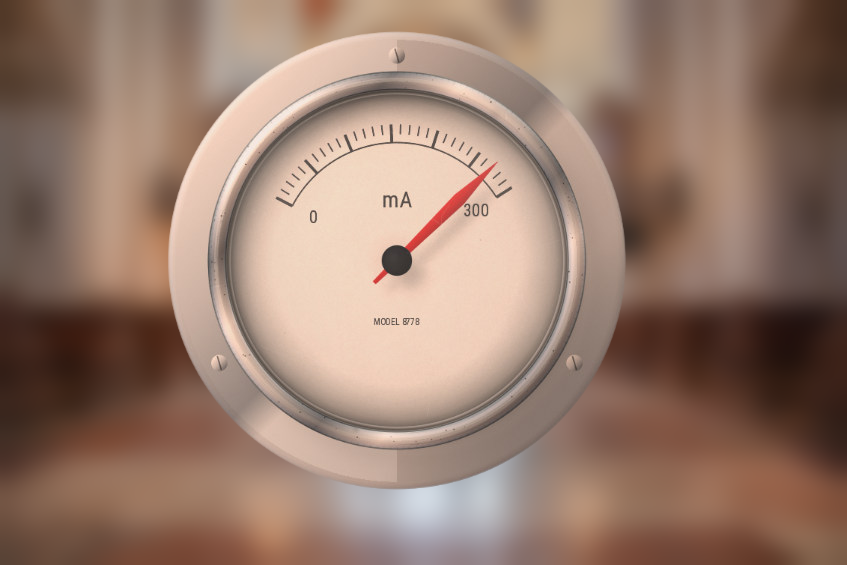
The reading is value=270 unit=mA
